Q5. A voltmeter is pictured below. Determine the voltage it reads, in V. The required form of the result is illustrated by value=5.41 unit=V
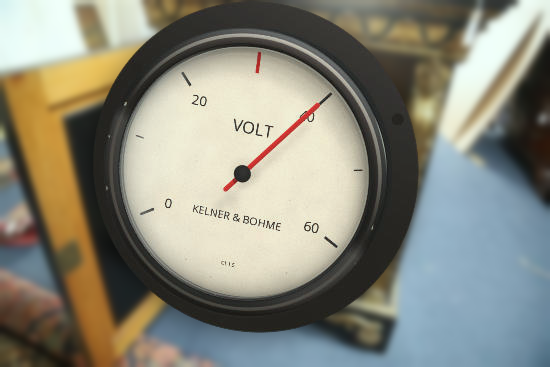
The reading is value=40 unit=V
